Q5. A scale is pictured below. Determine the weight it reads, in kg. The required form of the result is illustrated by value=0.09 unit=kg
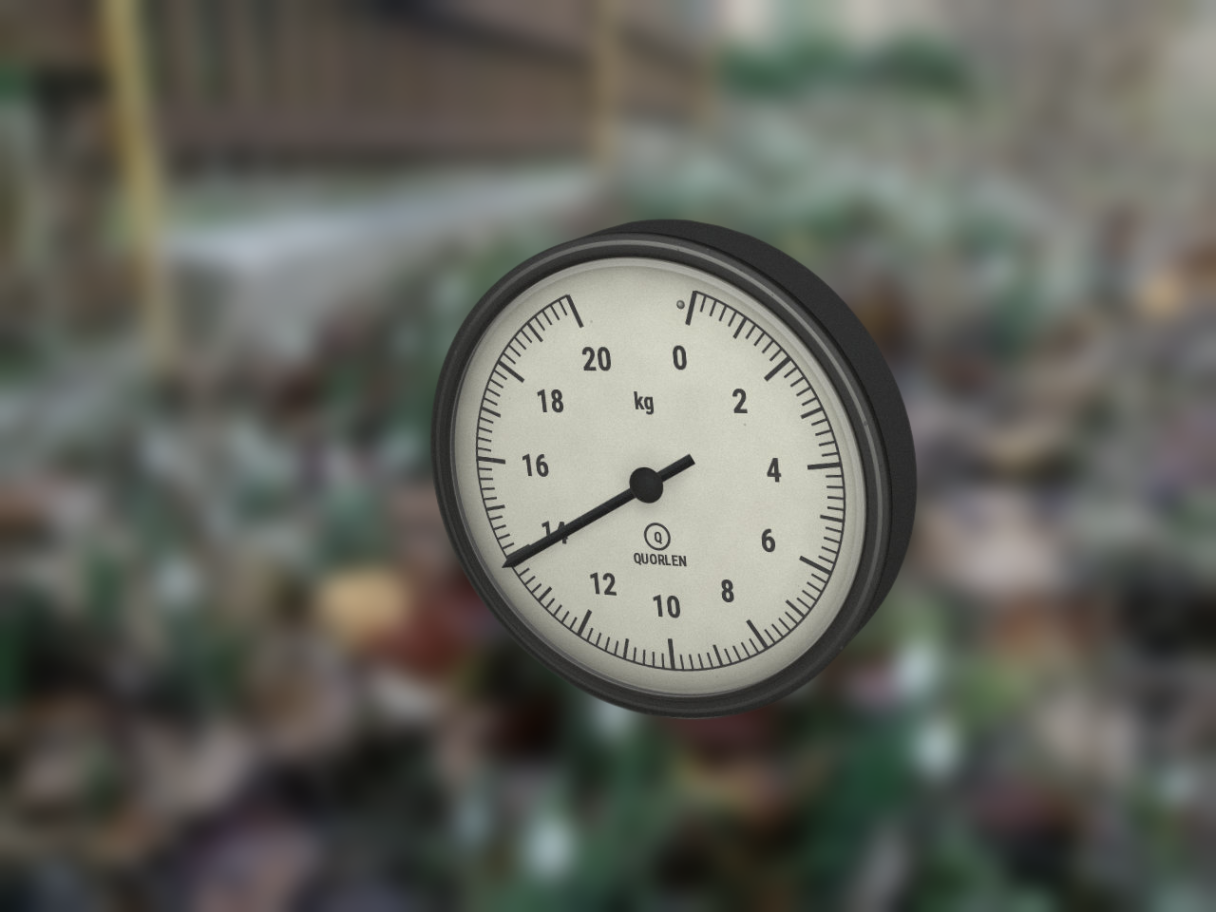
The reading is value=13.9 unit=kg
